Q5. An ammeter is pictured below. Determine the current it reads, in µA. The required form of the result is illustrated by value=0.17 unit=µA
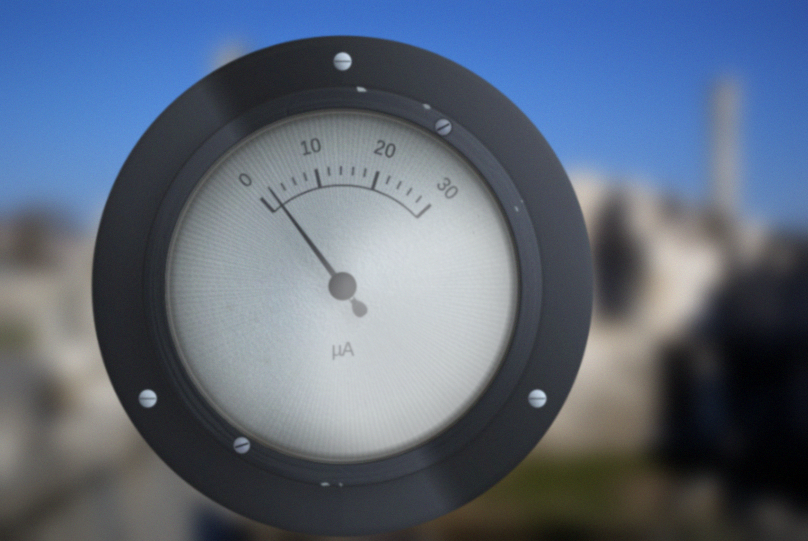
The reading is value=2 unit=µA
